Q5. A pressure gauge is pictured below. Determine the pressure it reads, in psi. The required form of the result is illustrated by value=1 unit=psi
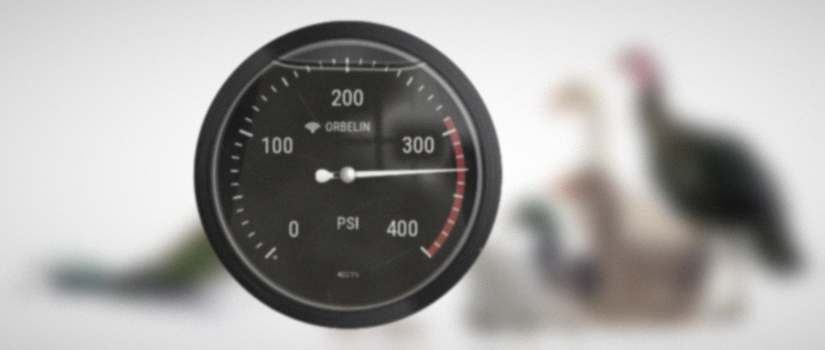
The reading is value=330 unit=psi
